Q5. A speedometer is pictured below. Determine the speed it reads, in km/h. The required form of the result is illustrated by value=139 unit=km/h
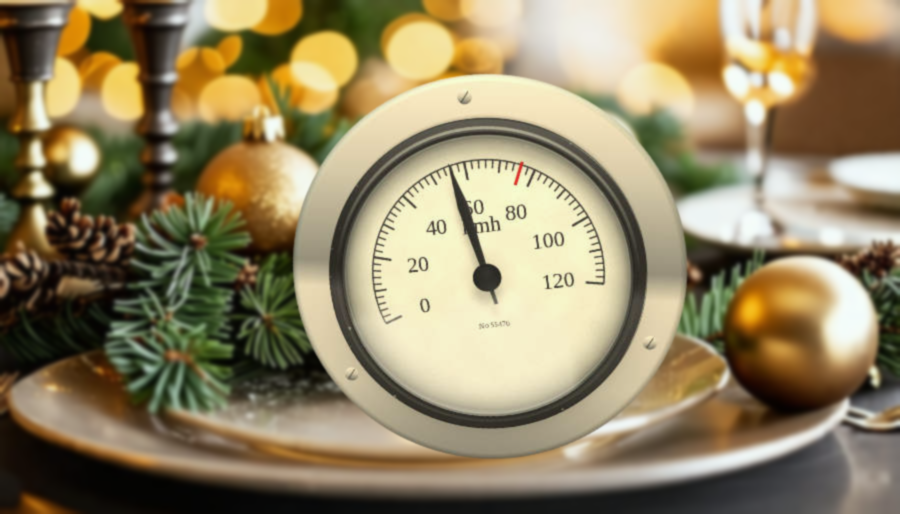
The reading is value=56 unit=km/h
